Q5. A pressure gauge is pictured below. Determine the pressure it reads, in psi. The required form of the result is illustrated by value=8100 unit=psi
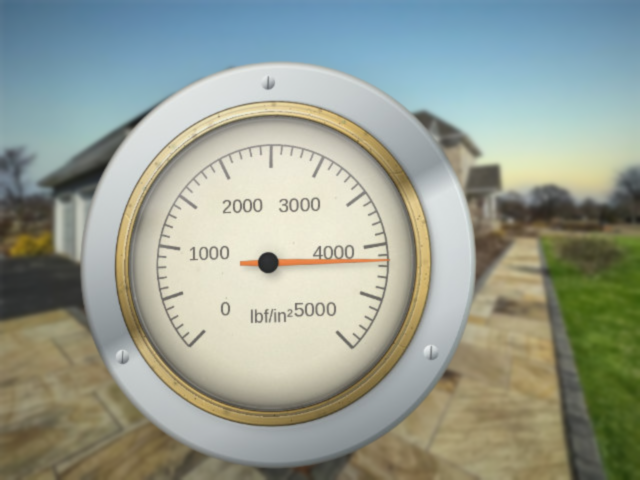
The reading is value=4150 unit=psi
